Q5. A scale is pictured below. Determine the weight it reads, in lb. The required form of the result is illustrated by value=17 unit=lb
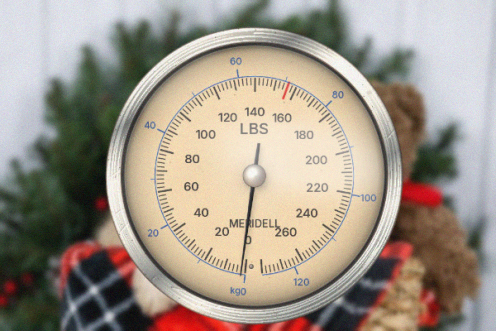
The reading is value=2 unit=lb
